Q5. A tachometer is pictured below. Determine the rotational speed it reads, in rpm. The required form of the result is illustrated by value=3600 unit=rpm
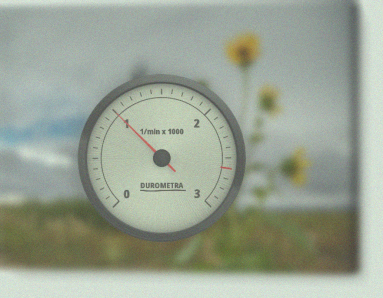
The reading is value=1000 unit=rpm
